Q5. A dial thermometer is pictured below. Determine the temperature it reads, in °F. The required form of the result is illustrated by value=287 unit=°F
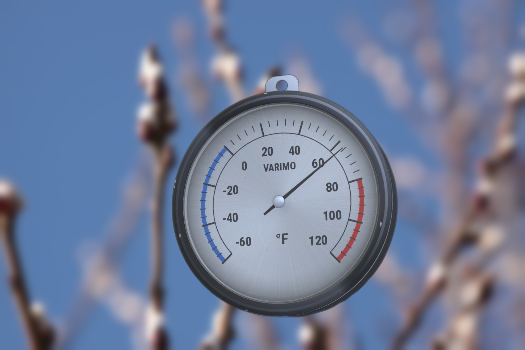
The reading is value=64 unit=°F
